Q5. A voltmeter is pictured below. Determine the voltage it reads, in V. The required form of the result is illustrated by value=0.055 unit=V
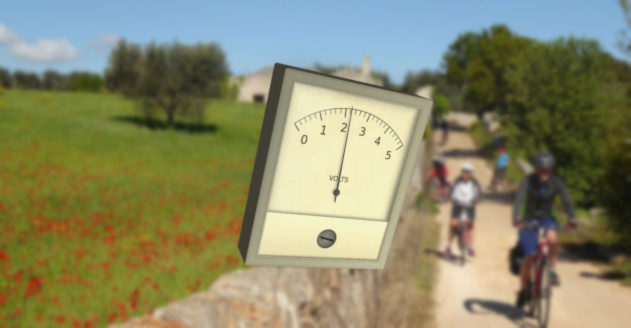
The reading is value=2.2 unit=V
